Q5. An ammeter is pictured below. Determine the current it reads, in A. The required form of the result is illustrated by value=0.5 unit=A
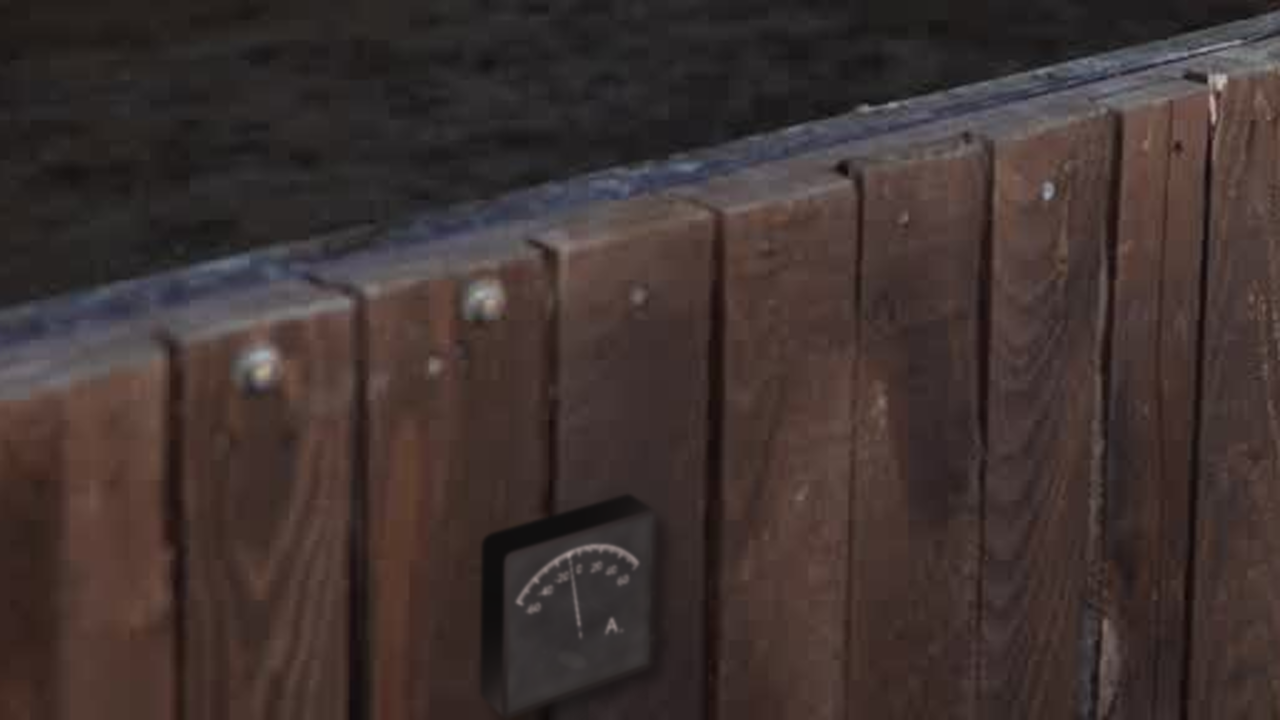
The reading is value=-10 unit=A
